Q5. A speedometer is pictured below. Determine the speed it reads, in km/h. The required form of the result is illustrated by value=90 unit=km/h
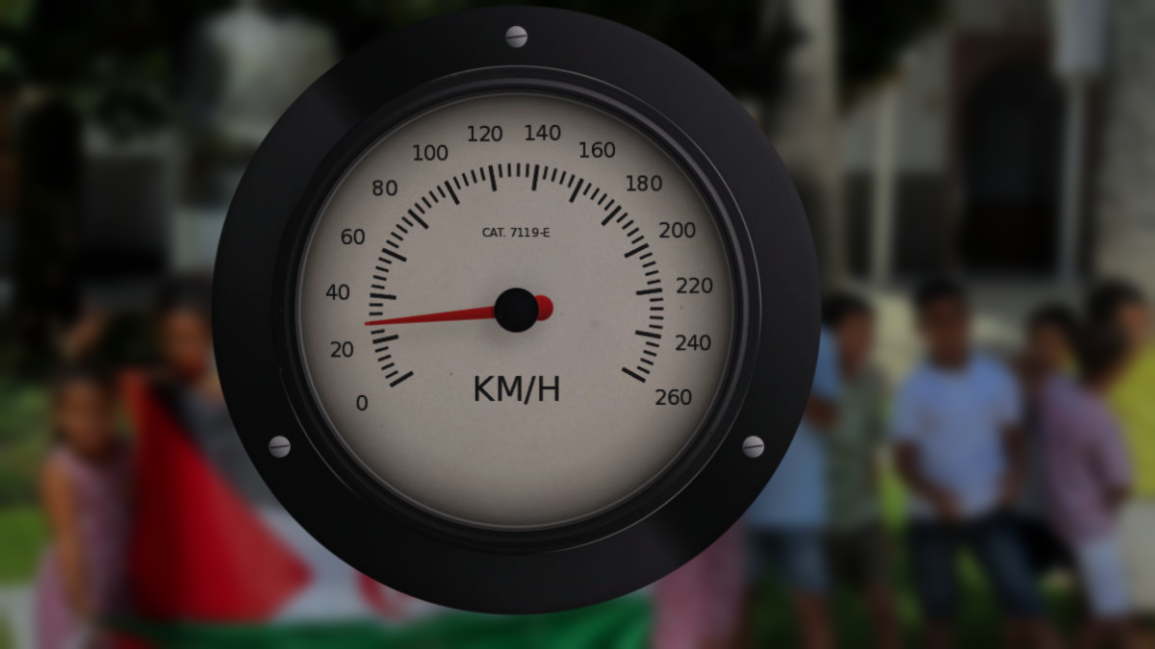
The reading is value=28 unit=km/h
